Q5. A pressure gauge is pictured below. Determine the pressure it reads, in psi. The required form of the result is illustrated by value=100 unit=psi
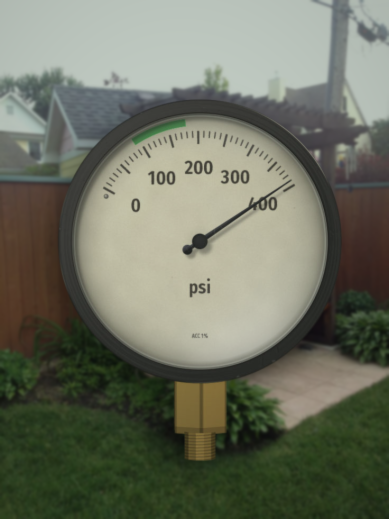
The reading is value=390 unit=psi
